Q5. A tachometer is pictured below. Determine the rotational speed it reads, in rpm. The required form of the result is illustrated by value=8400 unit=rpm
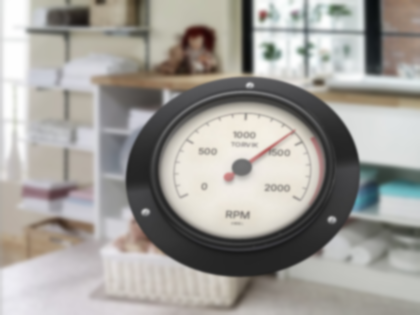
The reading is value=1400 unit=rpm
